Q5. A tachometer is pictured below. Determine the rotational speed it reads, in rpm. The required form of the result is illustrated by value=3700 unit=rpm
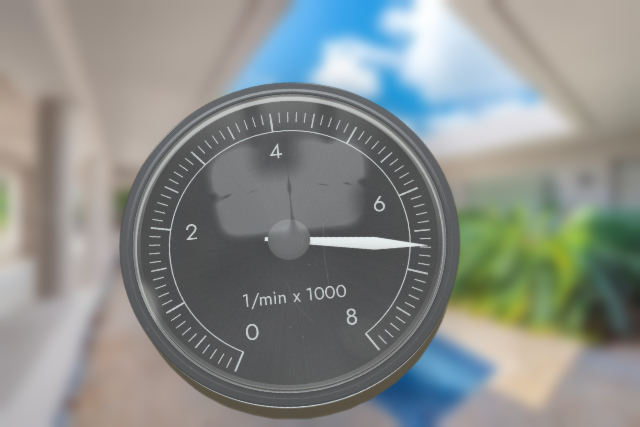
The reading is value=6700 unit=rpm
